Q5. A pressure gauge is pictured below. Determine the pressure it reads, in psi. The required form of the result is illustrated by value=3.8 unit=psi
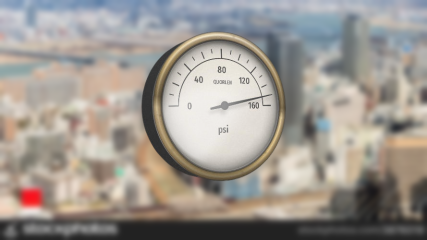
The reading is value=150 unit=psi
